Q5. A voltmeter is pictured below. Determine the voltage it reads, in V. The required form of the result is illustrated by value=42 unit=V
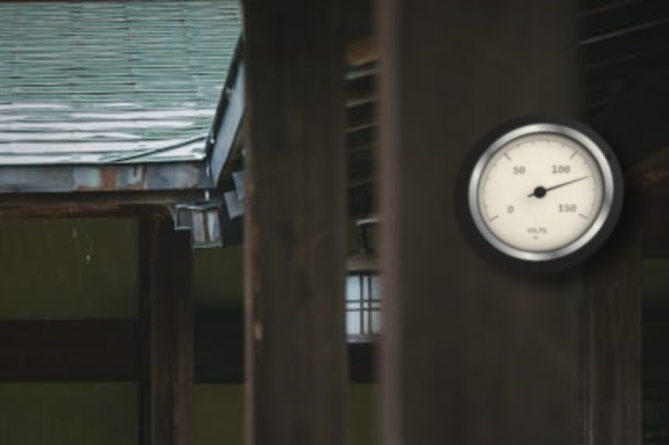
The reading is value=120 unit=V
